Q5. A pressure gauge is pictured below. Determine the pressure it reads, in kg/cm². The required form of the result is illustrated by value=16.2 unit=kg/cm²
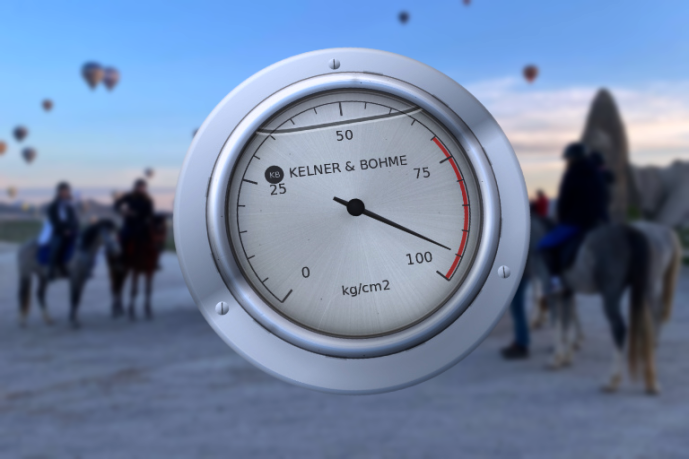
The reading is value=95 unit=kg/cm²
